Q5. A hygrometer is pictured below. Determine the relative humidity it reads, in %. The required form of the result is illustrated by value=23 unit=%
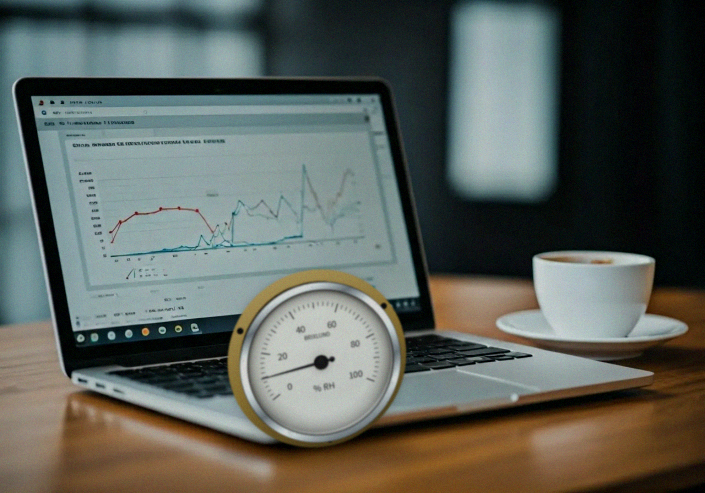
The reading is value=10 unit=%
